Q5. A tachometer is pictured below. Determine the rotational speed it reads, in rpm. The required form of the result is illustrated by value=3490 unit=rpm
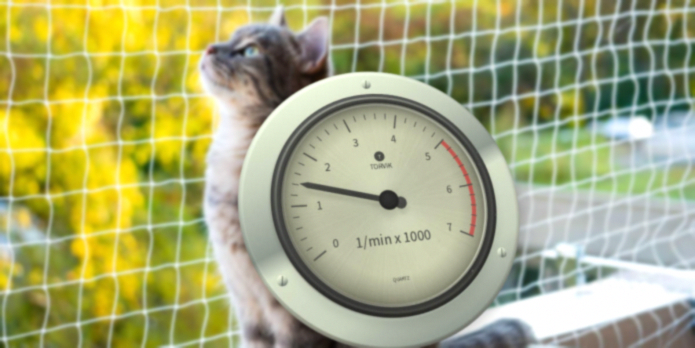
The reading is value=1400 unit=rpm
